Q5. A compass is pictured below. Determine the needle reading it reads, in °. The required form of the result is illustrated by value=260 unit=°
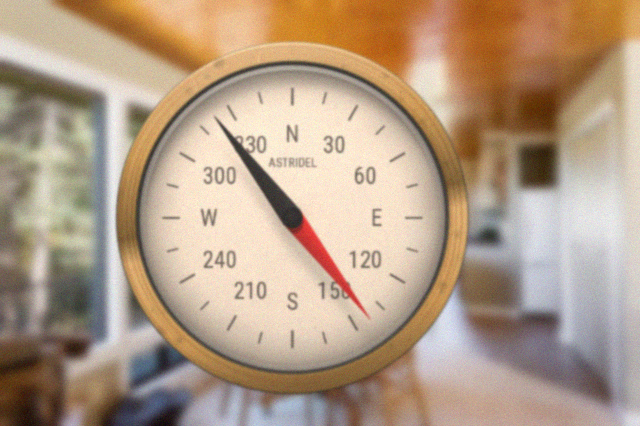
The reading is value=142.5 unit=°
